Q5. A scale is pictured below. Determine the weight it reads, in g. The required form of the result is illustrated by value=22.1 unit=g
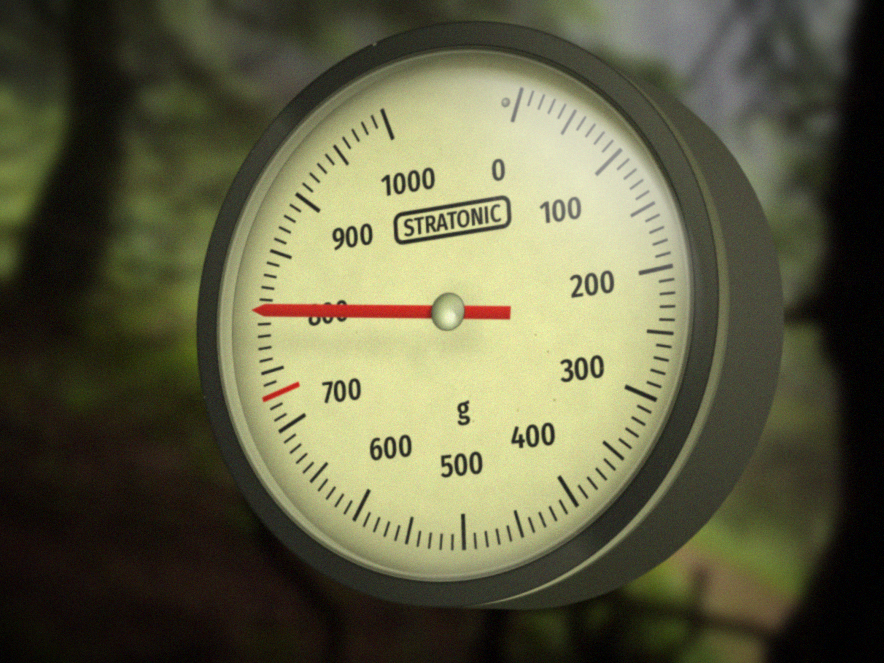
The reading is value=800 unit=g
